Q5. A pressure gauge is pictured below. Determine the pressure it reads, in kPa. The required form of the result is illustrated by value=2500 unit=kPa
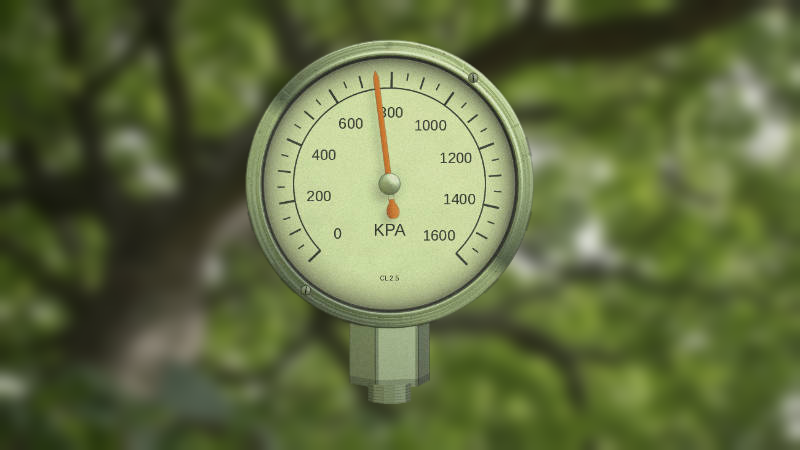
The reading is value=750 unit=kPa
